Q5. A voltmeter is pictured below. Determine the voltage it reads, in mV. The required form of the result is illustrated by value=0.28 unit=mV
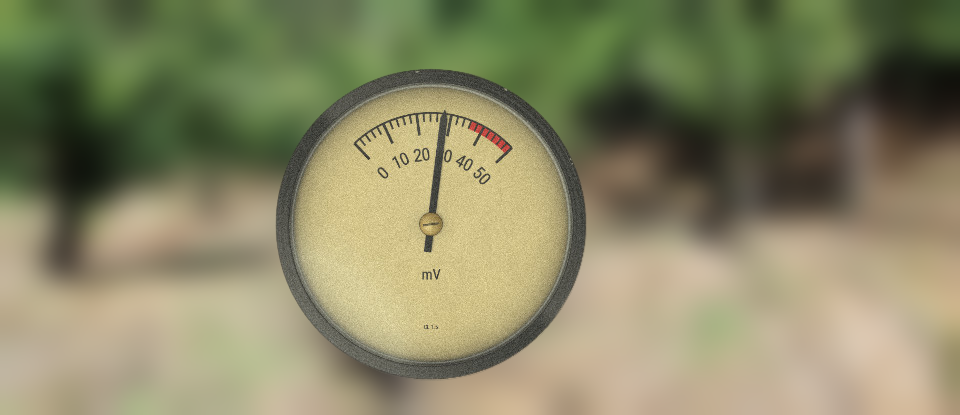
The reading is value=28 unit=mV
